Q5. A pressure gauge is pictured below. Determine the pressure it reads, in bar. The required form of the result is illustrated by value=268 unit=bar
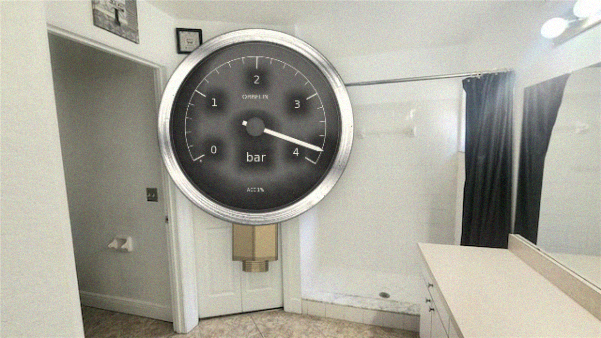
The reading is value=3.8 unit=bar
